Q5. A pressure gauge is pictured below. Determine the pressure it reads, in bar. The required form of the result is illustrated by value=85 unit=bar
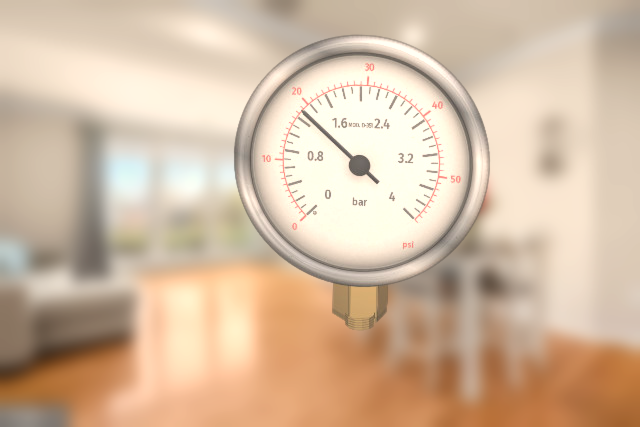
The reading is value=1.3 unit=bar
